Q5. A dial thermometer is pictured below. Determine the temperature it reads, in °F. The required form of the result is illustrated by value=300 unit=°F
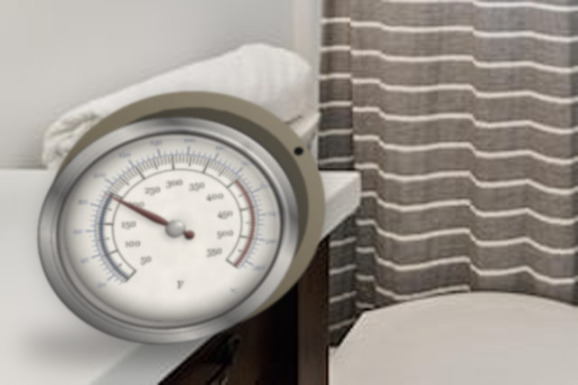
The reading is value=200 unit=°F
